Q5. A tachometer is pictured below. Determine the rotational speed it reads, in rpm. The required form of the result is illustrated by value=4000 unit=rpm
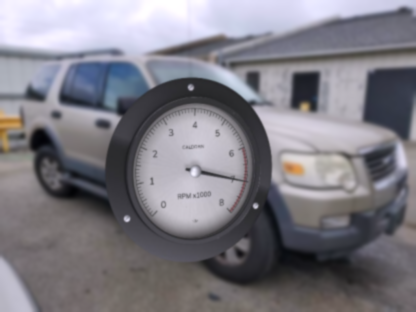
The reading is value=7000 unit=rpm
